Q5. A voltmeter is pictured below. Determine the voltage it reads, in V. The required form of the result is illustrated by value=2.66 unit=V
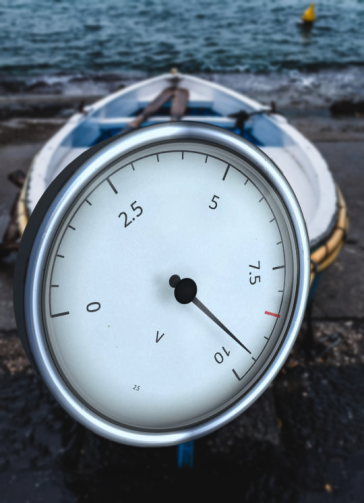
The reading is value=9.5 unit=V
